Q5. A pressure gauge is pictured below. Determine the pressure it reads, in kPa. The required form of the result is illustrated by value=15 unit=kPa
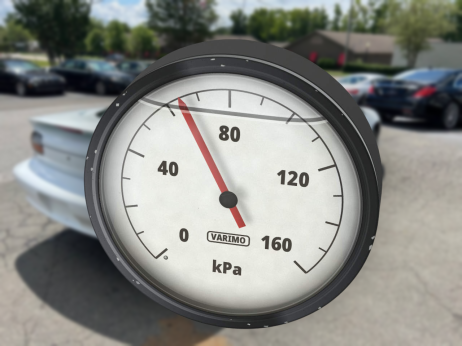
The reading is value=65 unit=kPa
